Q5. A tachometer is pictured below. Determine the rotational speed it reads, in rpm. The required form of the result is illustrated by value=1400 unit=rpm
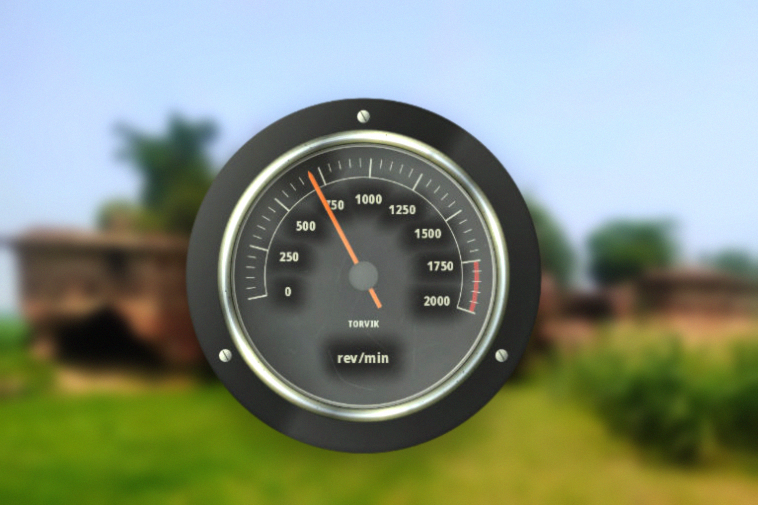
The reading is value=700 unit=rpm
